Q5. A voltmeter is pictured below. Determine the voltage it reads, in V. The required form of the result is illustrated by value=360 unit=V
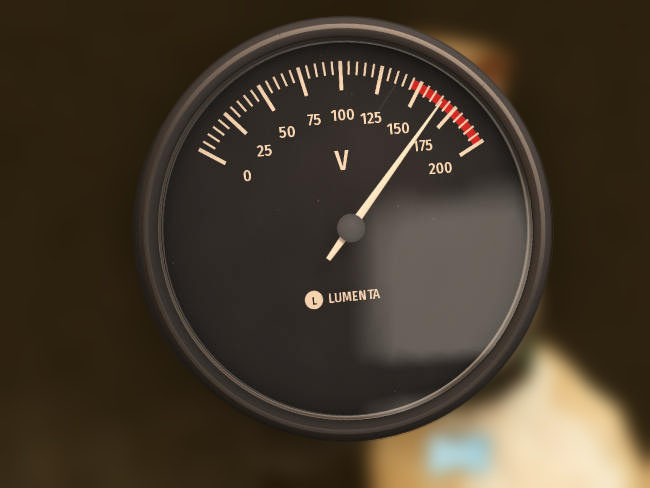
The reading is value=165 unit=V
